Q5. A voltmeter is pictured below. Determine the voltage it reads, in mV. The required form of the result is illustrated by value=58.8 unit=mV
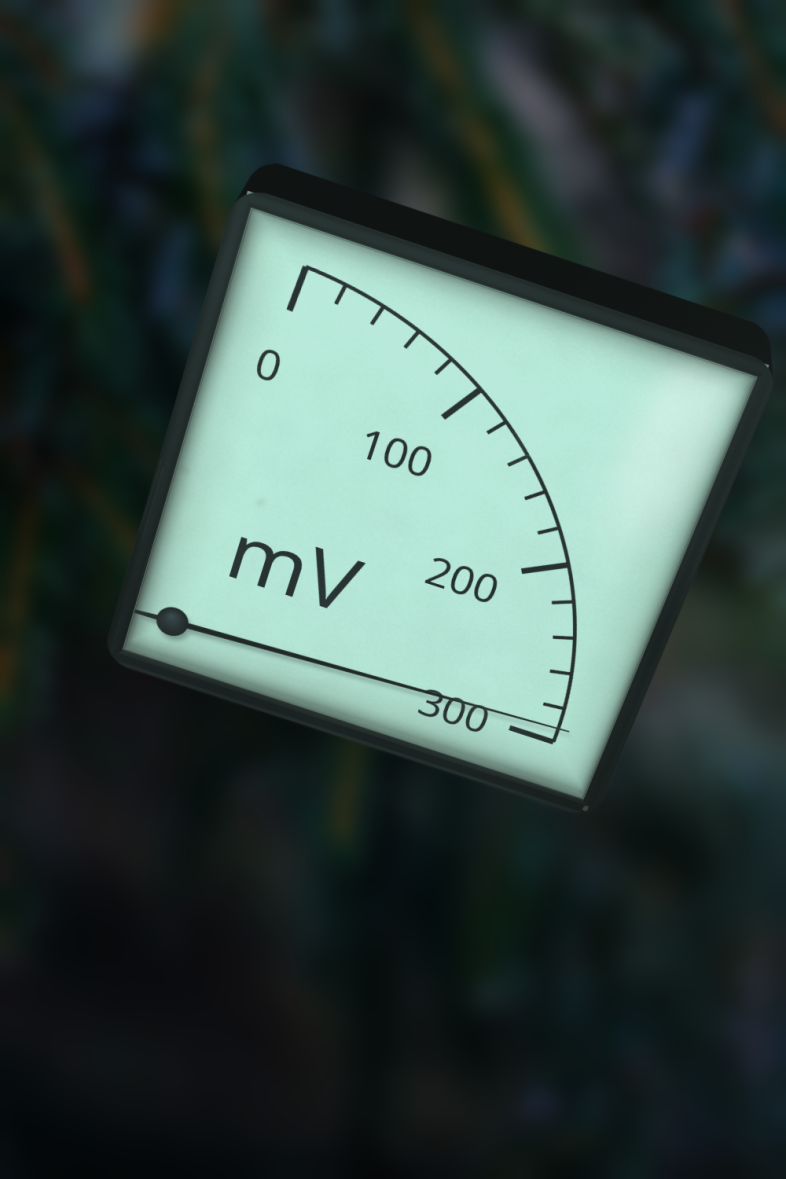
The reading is value=290 unit=mV
